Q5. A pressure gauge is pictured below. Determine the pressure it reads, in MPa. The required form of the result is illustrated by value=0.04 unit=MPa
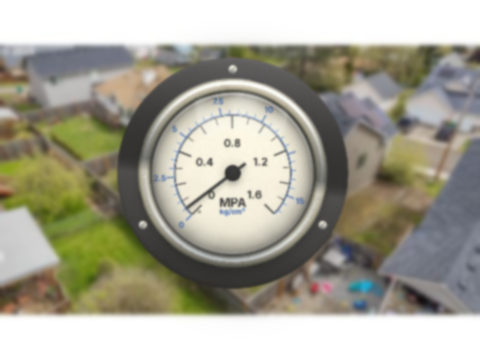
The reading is value=0.05 unit=MPa
